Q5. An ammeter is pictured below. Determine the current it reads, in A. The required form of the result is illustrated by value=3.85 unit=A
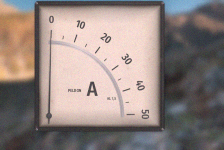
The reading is value=0 unit=A
